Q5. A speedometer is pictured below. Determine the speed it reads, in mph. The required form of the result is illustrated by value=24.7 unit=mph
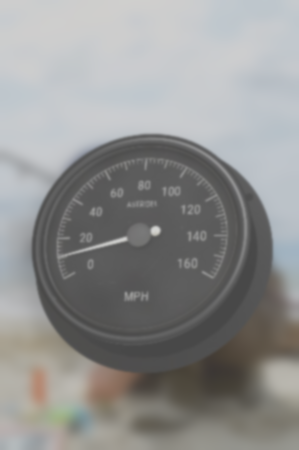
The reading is value=10 unit=mph
